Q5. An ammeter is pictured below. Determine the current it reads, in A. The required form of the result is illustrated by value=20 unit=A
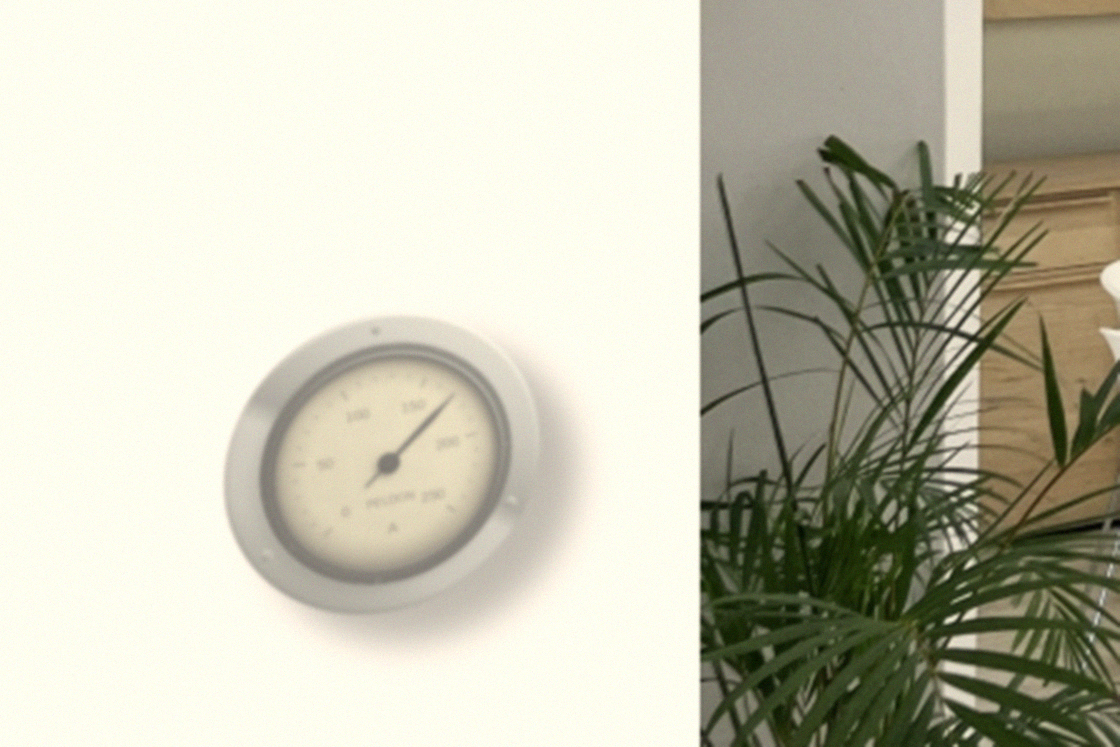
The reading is value=170 unit=A
